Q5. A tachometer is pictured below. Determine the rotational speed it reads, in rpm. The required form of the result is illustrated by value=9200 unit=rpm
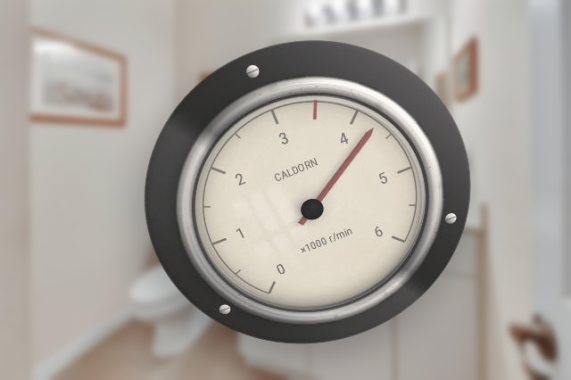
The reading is value=4250 unit=rpm
